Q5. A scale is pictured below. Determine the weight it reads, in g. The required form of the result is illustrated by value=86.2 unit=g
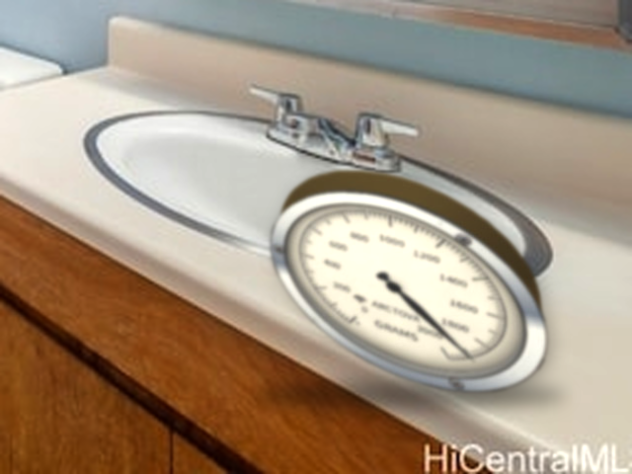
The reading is value=1900 unit=g
